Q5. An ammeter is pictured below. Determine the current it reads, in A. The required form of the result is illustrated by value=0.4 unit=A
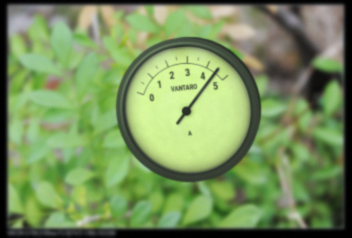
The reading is value=4.5 unit=A
